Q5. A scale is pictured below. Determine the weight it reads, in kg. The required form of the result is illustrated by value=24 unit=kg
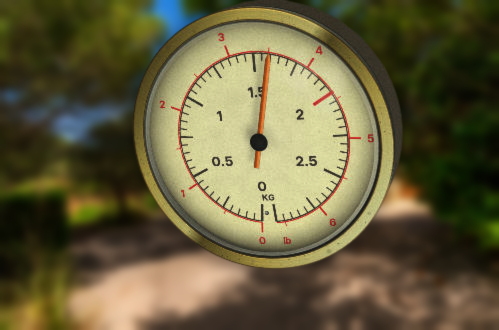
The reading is value=1.6 unit=kg
